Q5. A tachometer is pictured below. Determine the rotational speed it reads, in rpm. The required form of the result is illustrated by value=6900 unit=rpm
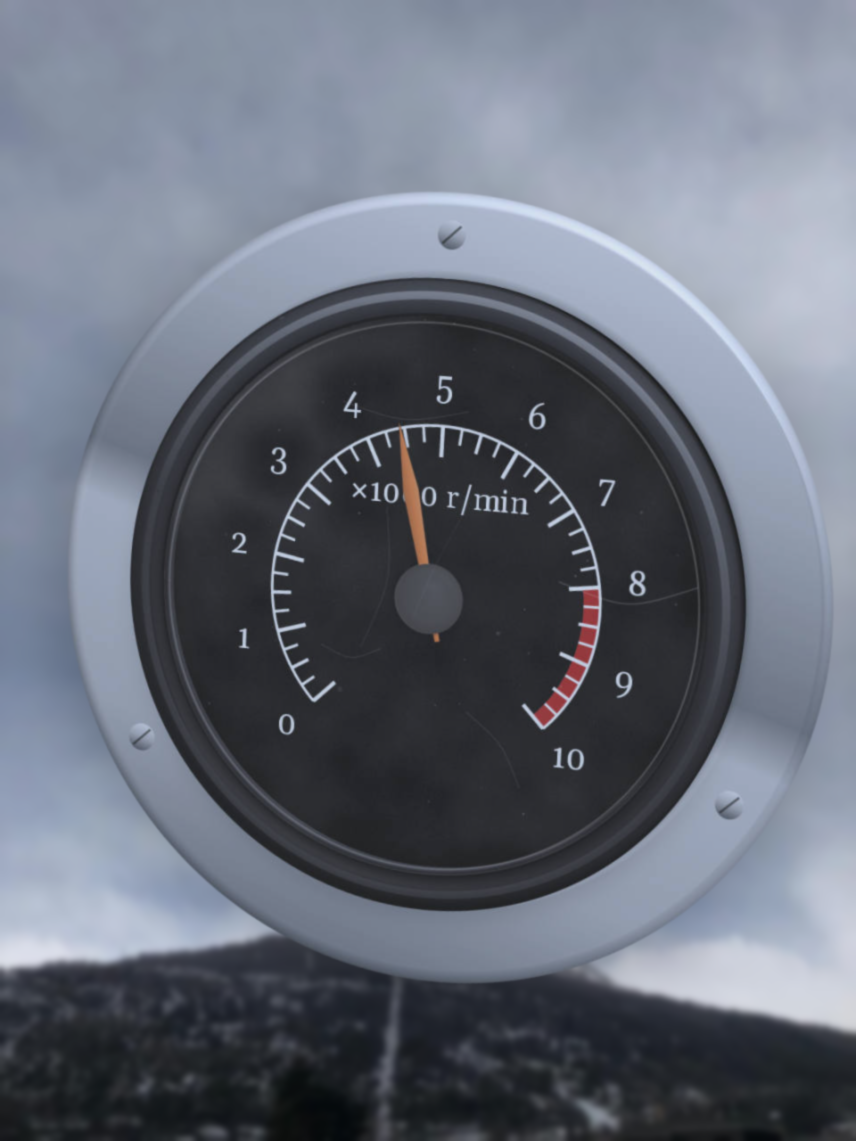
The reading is value=4500 unit=rpm
